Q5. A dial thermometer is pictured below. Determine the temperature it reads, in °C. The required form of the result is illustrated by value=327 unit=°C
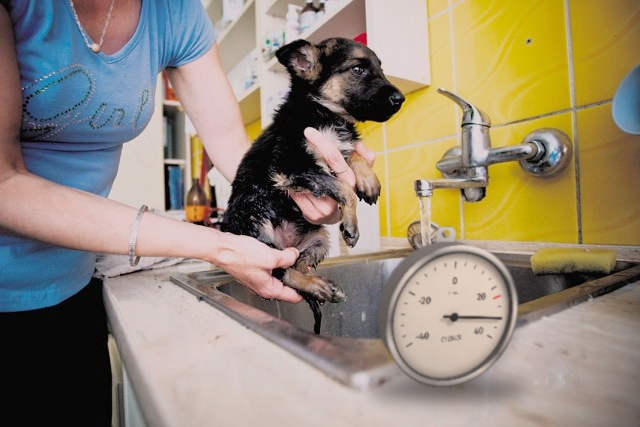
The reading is value=32 unit=°C
